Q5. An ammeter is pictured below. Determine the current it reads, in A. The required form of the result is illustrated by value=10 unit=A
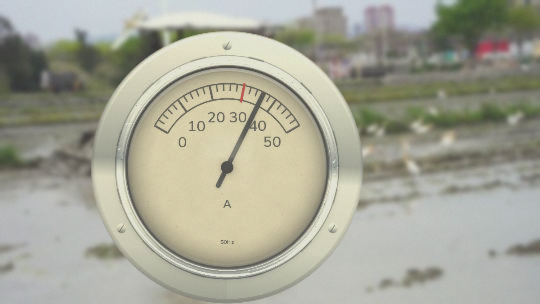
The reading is value=36 unit=A
